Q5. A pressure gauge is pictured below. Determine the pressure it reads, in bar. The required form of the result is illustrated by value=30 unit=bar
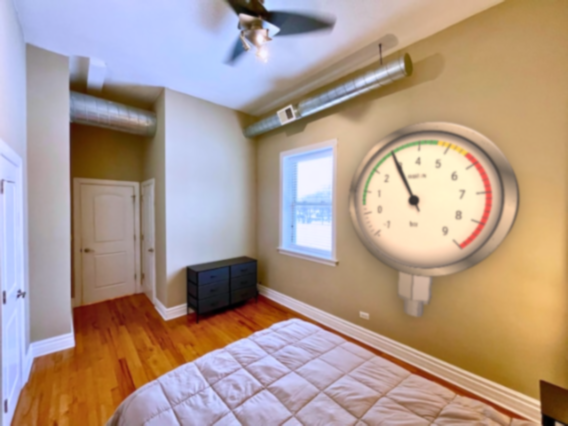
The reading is value=3 unit=bar
